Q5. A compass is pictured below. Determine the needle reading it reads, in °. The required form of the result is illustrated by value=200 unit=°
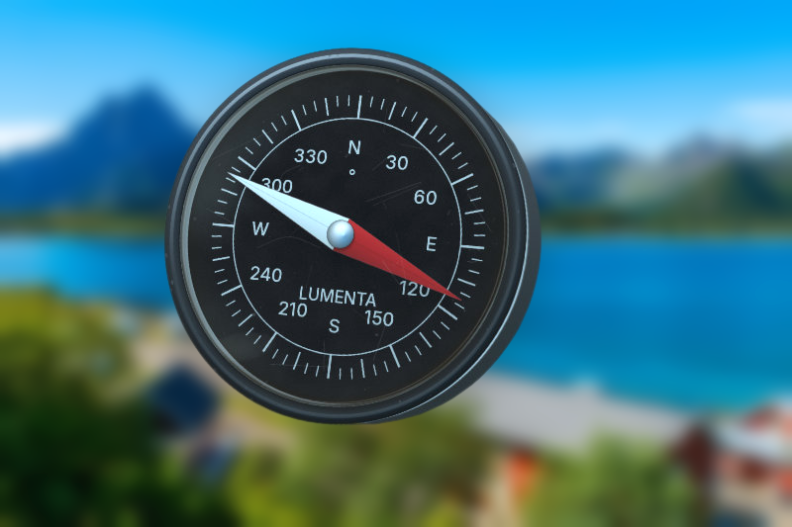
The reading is value=112.5 unit=°
